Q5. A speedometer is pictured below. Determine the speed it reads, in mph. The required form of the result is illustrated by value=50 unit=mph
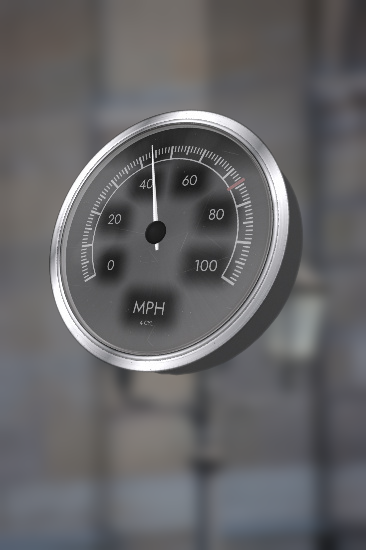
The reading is value=45 unit=mph
